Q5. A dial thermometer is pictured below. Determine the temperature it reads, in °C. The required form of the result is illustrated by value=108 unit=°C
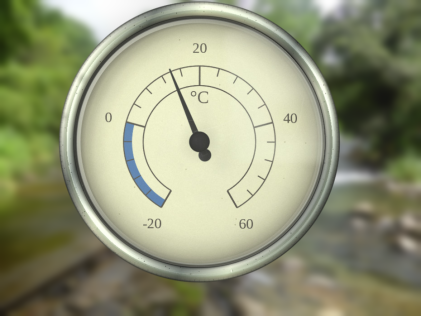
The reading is value=14 unit=°C
